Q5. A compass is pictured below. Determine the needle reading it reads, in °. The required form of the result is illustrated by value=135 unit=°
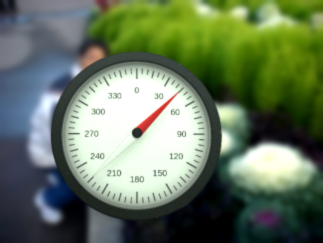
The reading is value=45 unit=°
